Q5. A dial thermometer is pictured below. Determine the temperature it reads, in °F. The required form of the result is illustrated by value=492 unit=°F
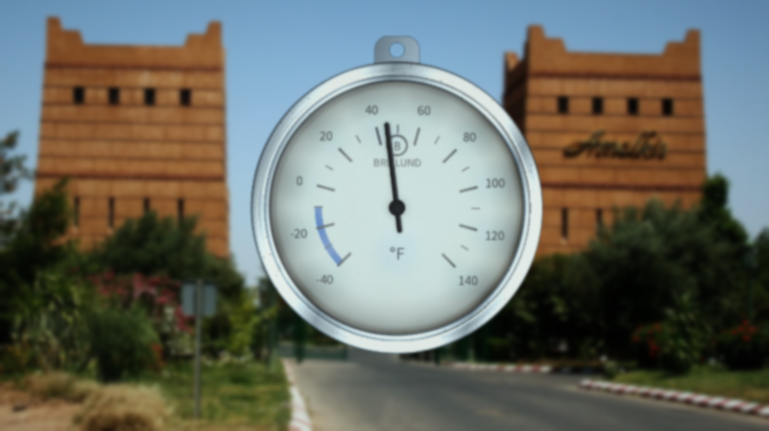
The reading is value=45 unit=°F
